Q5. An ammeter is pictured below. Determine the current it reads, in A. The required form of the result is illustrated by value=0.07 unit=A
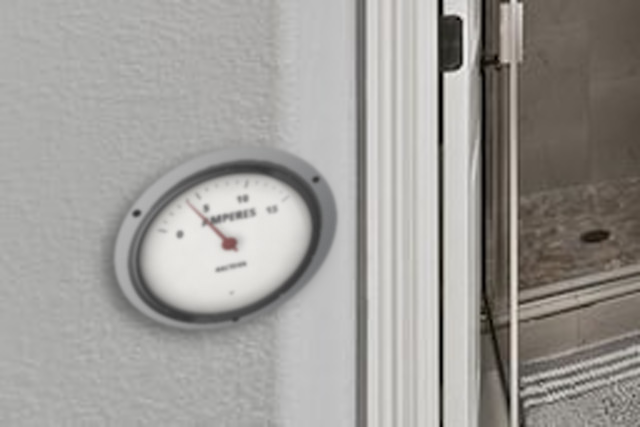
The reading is value=4 unit=A
